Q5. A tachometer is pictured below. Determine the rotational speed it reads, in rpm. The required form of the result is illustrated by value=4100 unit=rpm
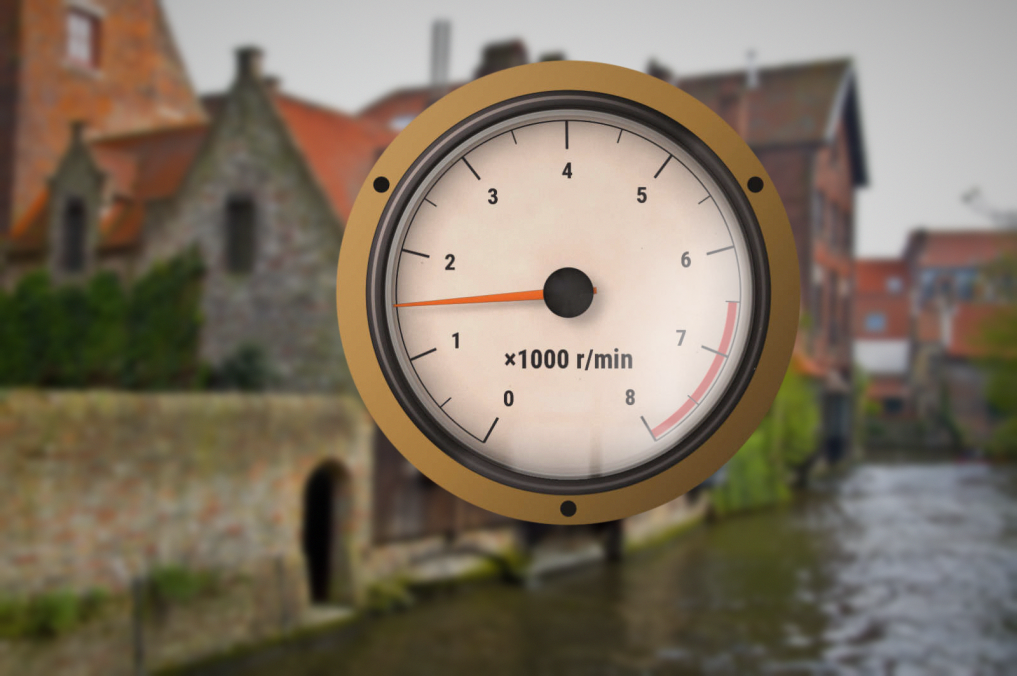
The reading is value=1500 unit=rpm
